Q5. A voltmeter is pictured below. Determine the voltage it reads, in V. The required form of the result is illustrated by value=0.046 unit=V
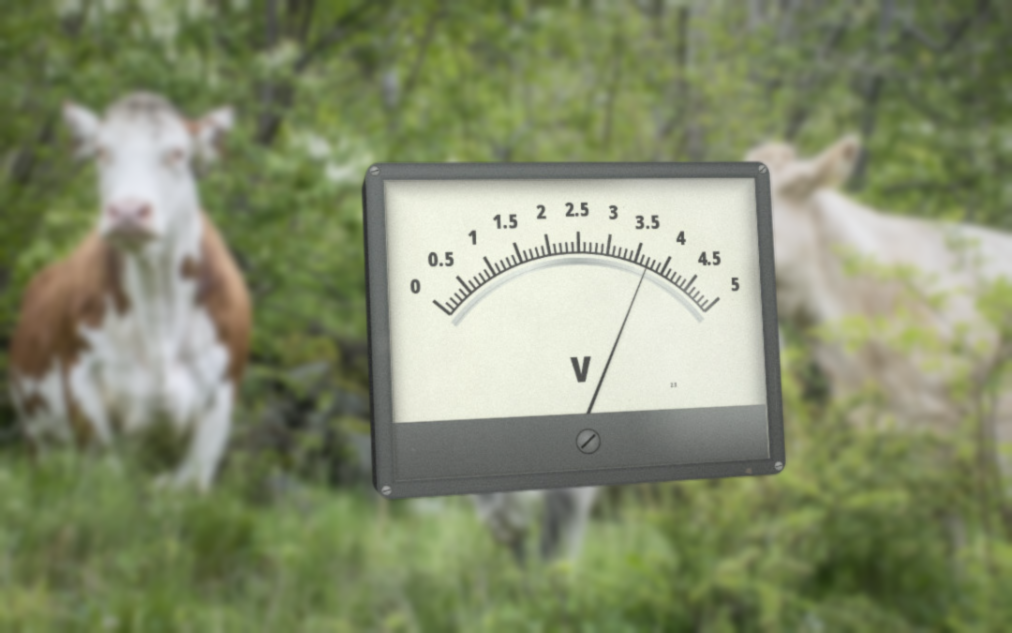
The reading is value=3.7 unit=V
